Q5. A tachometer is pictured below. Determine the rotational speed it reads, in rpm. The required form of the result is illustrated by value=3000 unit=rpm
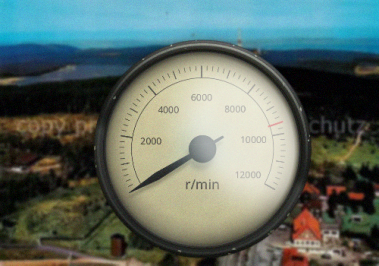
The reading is value=0 unit=rpm
